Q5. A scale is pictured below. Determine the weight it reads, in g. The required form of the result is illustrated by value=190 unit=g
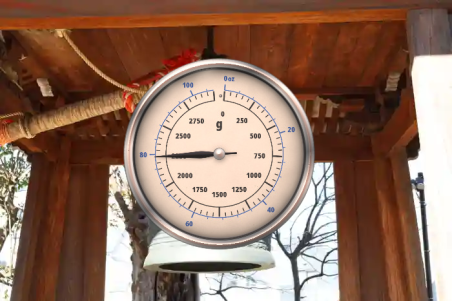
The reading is value=2250 unit=g
